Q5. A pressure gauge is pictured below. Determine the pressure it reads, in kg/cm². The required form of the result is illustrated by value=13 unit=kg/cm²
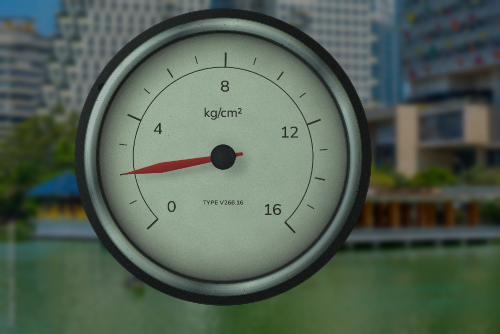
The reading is value=2 unit=kg/cm²
